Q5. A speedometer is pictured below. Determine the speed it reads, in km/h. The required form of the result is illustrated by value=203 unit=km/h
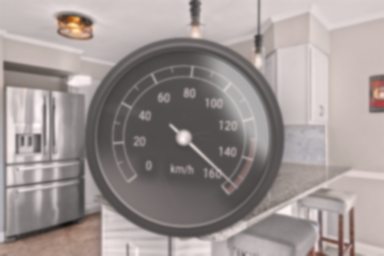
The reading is value=155 unit=km/h
